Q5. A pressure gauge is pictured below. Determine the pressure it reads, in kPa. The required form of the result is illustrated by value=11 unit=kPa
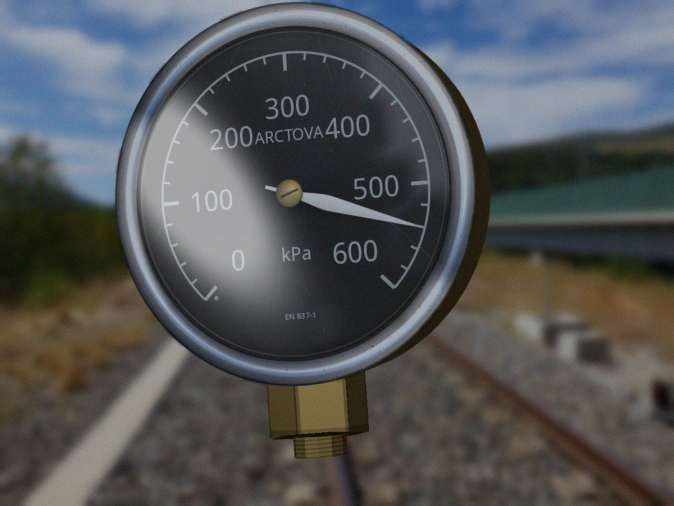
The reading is value=540 unit=kPa
